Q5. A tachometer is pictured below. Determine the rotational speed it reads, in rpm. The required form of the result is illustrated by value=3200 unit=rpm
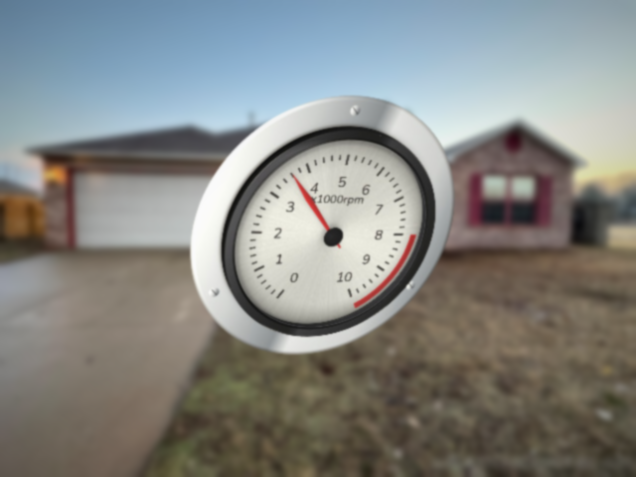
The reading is value=3600 unit=rpm
